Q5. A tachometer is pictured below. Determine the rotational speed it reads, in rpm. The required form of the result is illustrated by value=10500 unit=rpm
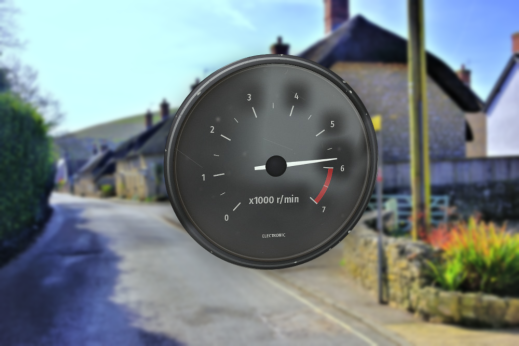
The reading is value=5750 unit=rpm
